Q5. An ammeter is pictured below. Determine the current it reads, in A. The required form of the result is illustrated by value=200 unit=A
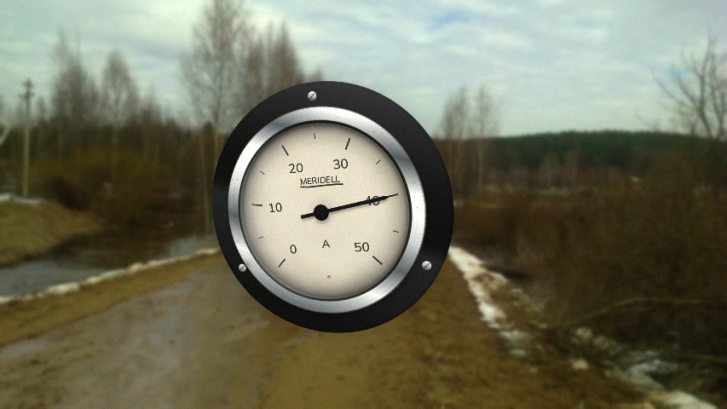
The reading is value=40 unit=A
